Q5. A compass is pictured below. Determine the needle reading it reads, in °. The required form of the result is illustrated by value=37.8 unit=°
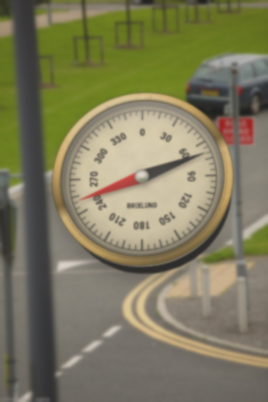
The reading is value=250 unit=°
